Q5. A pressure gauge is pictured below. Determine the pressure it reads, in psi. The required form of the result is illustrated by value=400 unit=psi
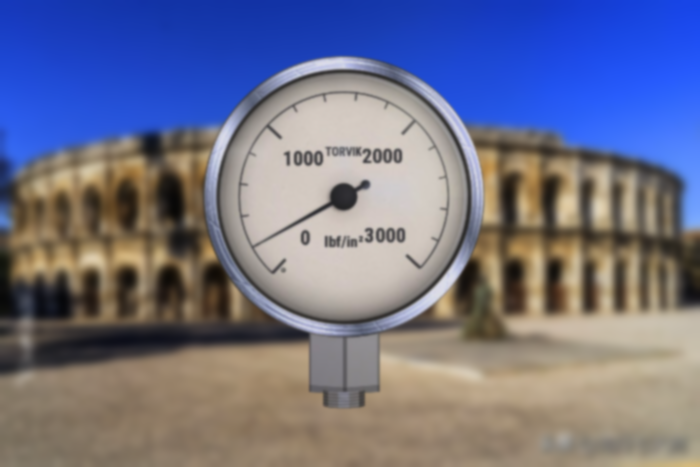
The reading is value=200 unit=psi
